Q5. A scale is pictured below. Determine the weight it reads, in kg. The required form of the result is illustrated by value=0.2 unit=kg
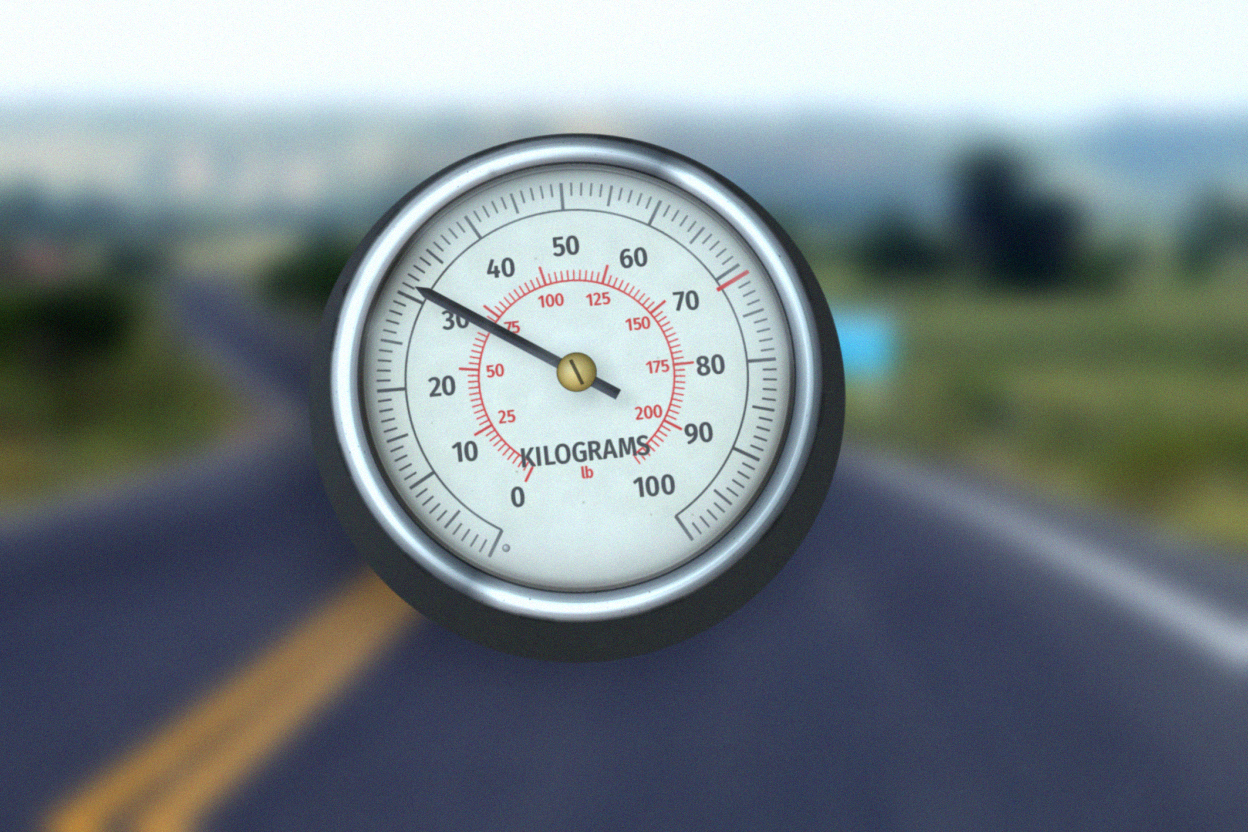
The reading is value=31 unit=kg
